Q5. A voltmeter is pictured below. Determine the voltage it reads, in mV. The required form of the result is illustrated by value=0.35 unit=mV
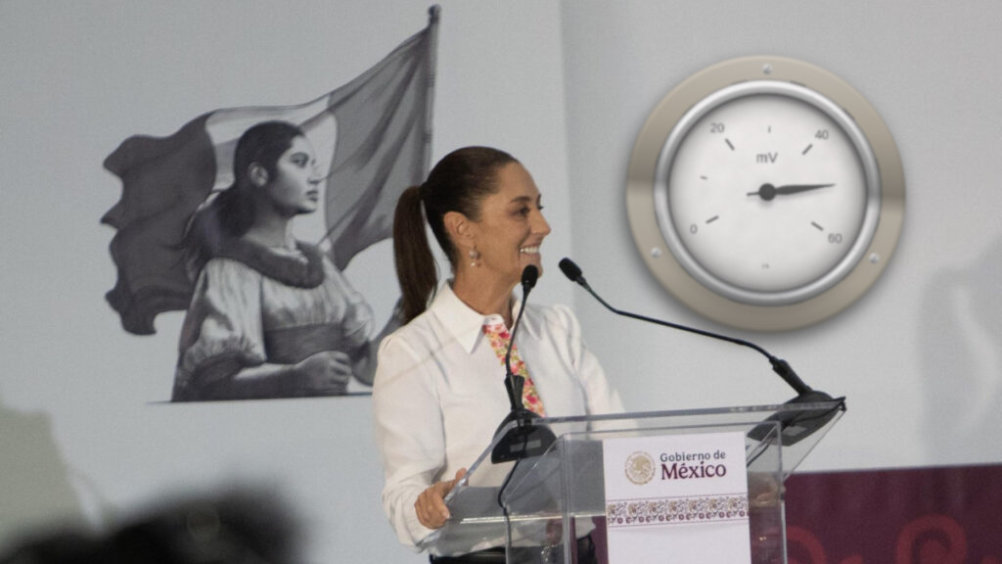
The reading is value=50 unit=mV
